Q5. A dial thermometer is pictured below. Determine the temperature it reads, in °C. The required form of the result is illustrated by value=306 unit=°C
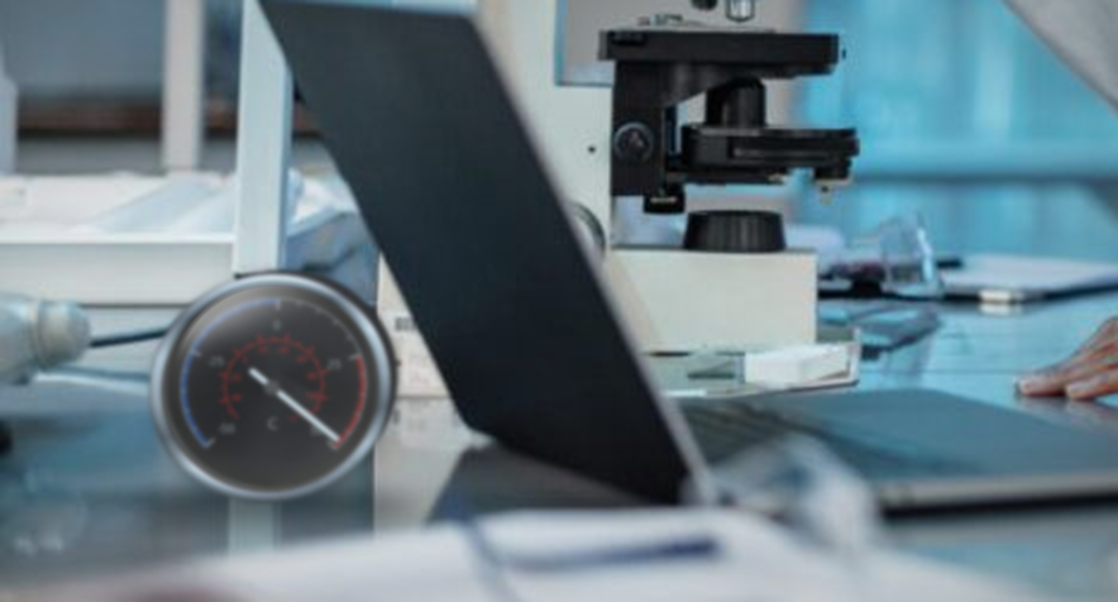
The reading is value=47.5 unit=°C
